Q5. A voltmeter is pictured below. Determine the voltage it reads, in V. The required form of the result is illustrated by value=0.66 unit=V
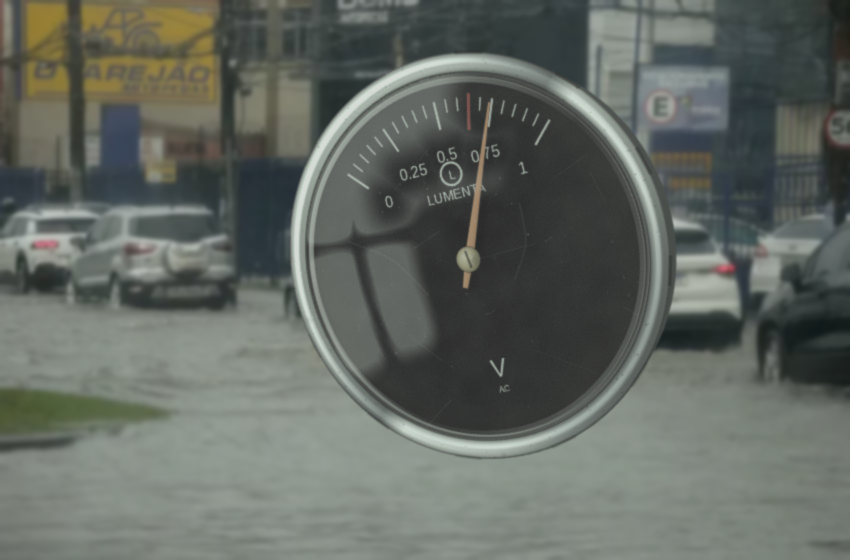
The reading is value=0.75 unit=V
